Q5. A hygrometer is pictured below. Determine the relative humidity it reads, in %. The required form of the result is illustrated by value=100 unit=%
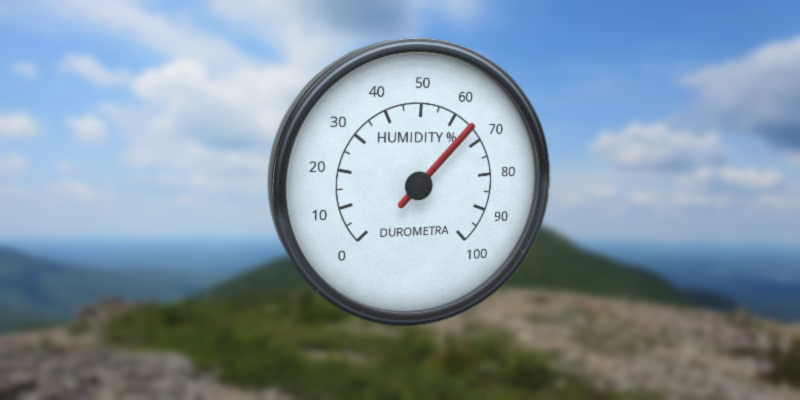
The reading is value=65 unit=%
